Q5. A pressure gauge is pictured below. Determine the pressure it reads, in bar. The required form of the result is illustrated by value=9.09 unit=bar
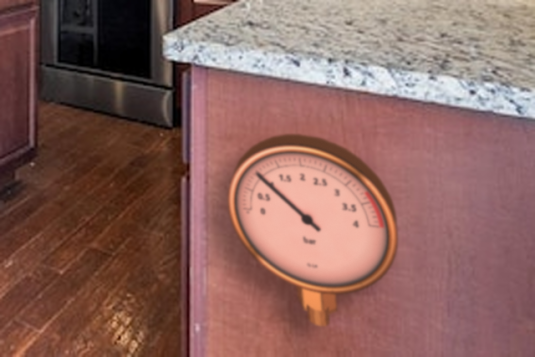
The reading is value=1 unit=bar
